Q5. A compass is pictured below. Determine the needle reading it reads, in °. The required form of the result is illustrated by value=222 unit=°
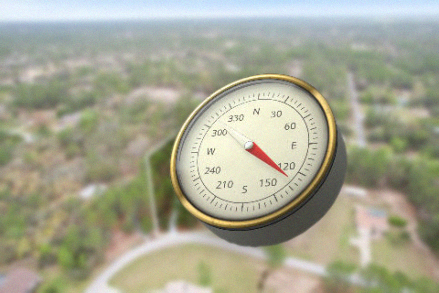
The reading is value=130 unit=°
